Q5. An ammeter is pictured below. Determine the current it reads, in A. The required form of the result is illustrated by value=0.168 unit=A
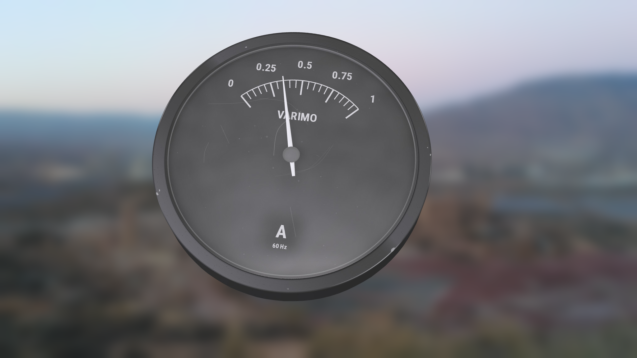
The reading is value=0.35 unit=A
